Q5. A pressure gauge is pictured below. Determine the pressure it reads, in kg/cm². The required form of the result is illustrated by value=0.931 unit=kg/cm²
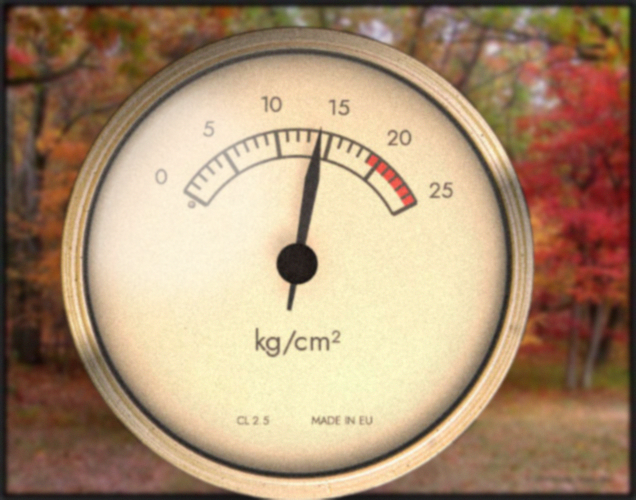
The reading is value=14 unit=kg/cm²
